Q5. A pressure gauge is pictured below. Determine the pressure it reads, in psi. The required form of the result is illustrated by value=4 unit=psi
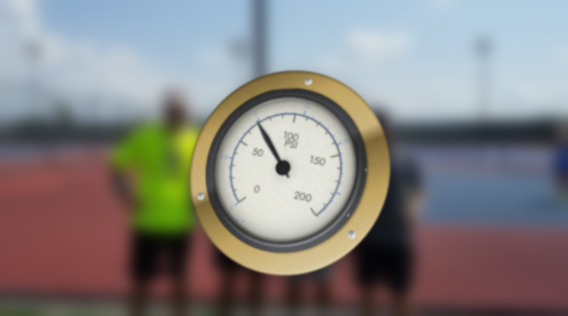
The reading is value=70 unit=psi
